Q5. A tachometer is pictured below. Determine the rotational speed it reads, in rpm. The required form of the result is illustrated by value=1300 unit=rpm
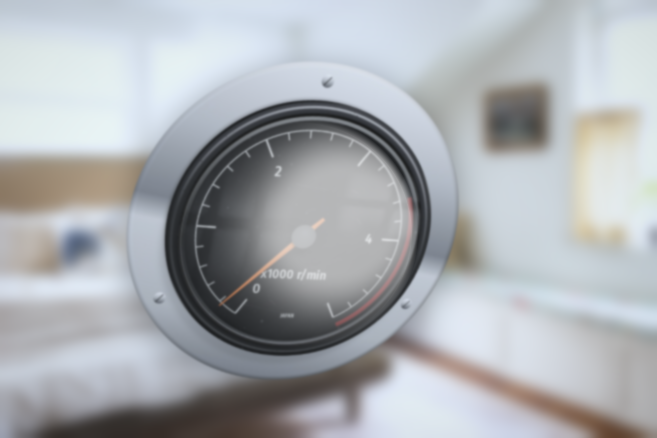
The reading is value=200 unit=rpm
